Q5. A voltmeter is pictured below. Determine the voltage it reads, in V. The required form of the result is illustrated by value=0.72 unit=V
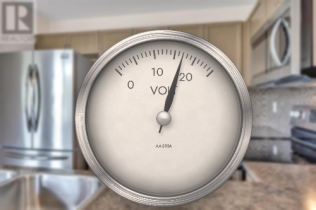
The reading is value=17 unit=V
